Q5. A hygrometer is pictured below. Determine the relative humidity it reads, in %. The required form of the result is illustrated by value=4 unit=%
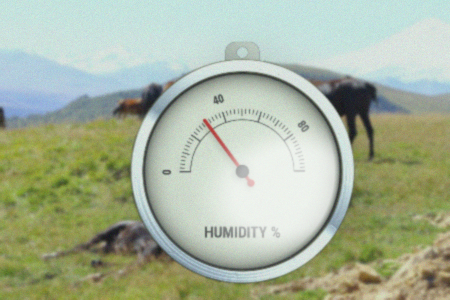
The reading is value=30 unit=%
